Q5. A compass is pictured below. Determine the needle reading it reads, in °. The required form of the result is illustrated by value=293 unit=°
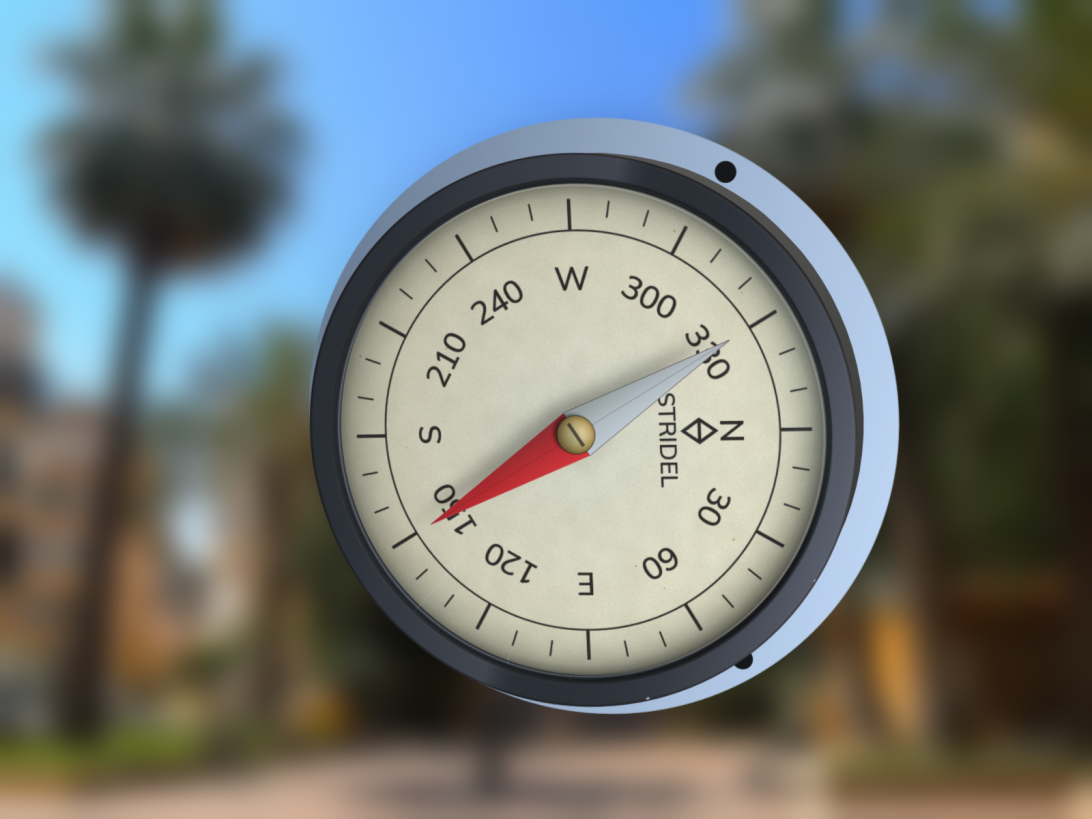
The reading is value=150 unit=°
